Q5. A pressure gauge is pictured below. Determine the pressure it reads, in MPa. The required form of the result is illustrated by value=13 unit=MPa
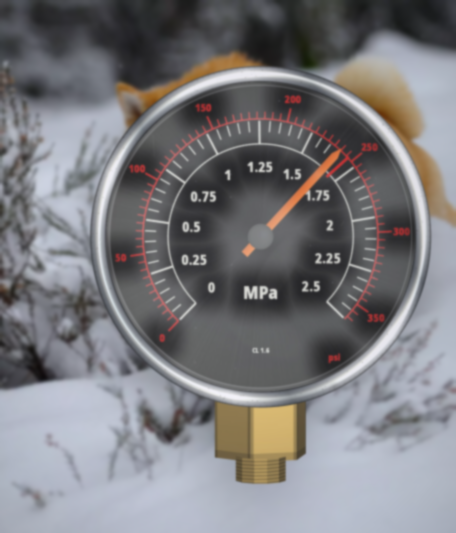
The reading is value=1.65 unit=MPa
